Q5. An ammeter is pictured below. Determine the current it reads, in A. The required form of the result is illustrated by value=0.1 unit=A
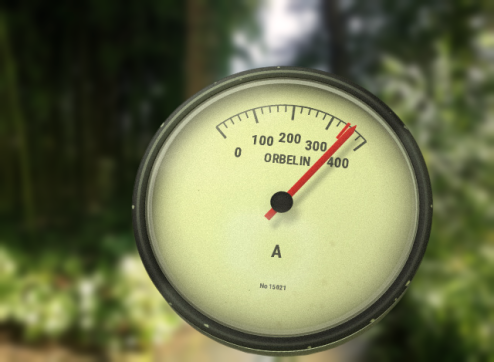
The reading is value=360 unit=A
